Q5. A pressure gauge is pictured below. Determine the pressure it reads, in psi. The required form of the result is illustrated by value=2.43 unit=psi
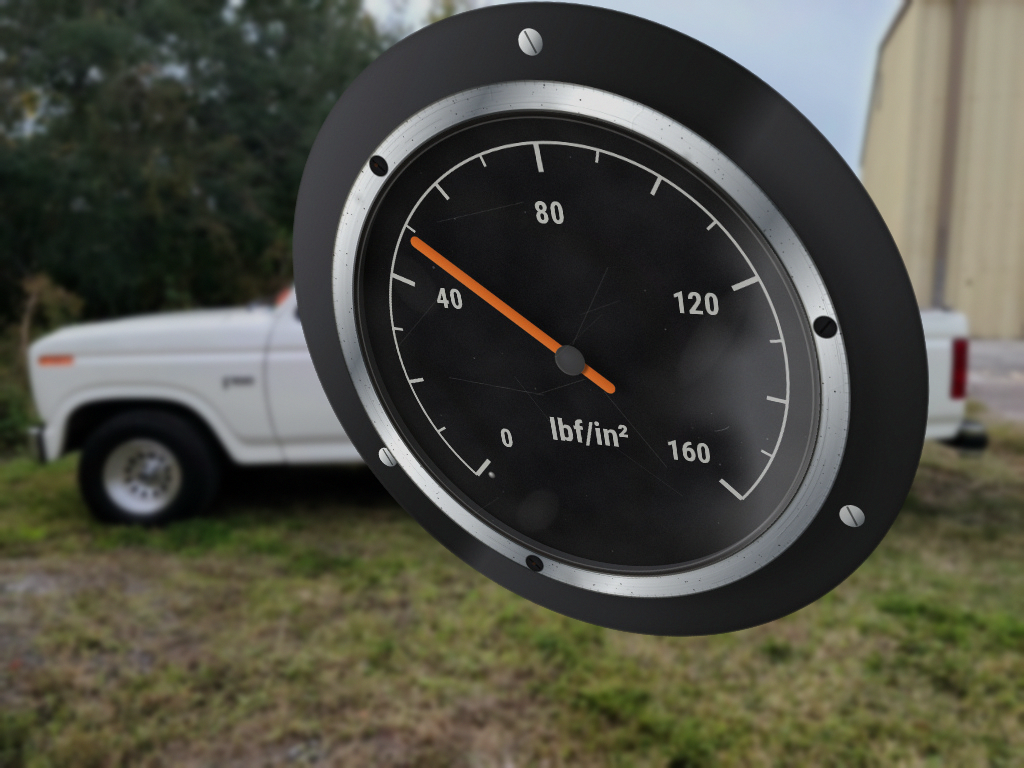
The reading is value=50 unit=psi
